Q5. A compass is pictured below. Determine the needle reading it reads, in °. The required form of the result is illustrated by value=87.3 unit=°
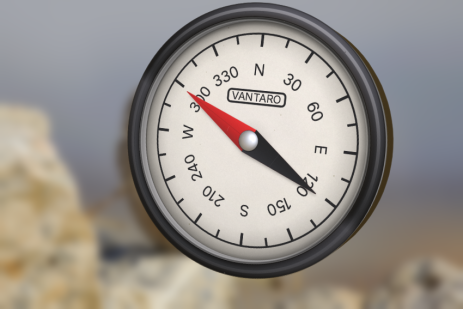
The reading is value=300 unit=°
